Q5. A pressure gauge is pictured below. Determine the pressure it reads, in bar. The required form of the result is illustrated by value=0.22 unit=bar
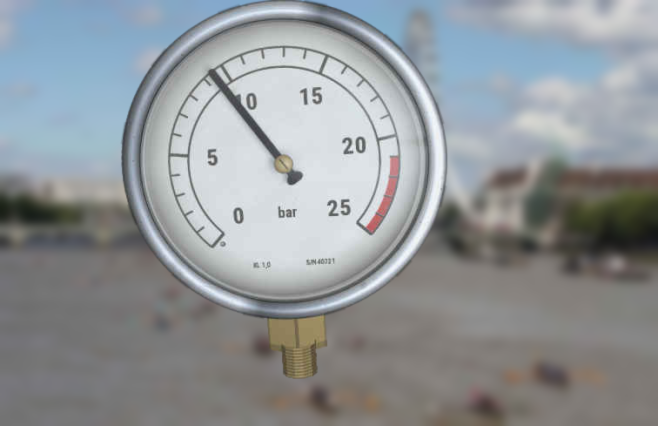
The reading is value=9.5 unit=bar
